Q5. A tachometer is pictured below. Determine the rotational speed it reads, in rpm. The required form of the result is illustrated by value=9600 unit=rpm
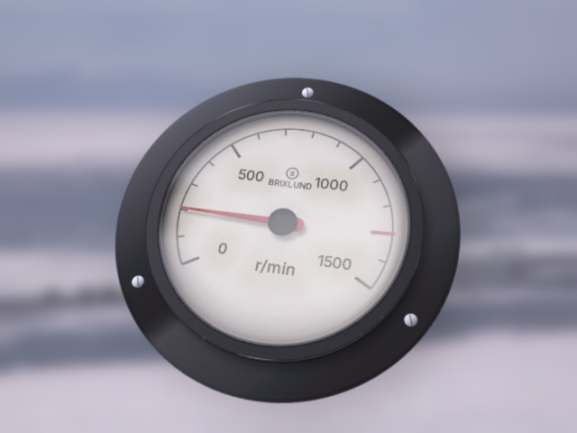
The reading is value=200 unit=rpm
